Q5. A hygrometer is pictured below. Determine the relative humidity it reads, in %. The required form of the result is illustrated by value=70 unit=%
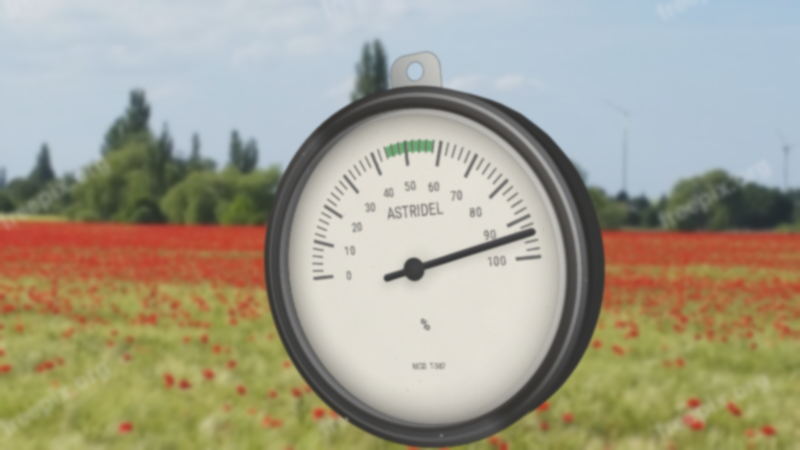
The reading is value=94 unit=%
